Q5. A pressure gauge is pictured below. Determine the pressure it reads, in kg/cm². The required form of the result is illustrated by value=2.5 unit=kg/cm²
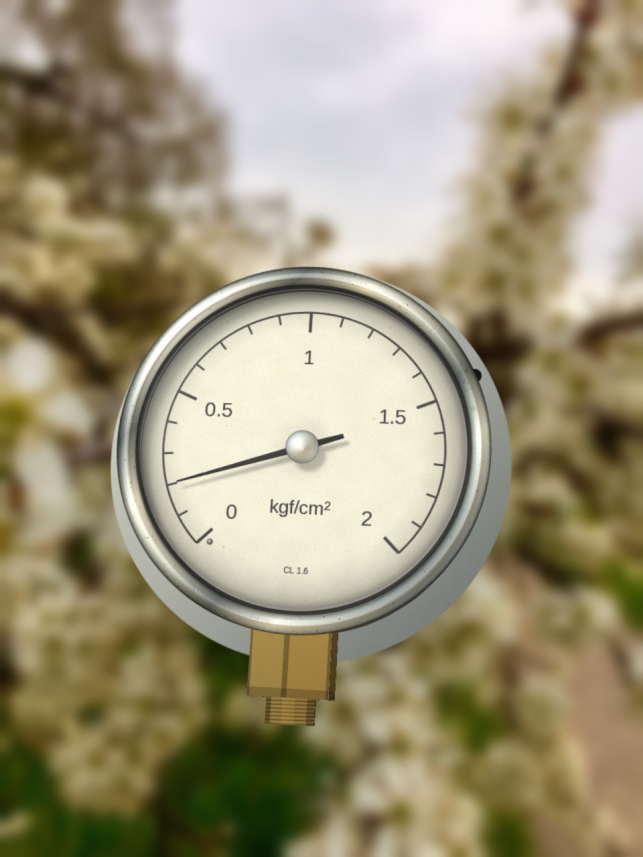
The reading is value=0.2 unit=kg/cm²
